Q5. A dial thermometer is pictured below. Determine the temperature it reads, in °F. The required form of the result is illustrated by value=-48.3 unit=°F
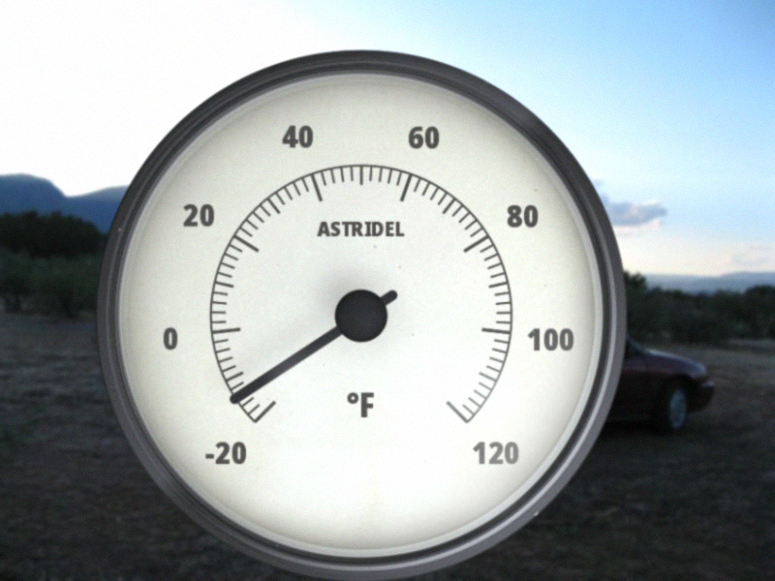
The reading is value=-14 unit=°F
